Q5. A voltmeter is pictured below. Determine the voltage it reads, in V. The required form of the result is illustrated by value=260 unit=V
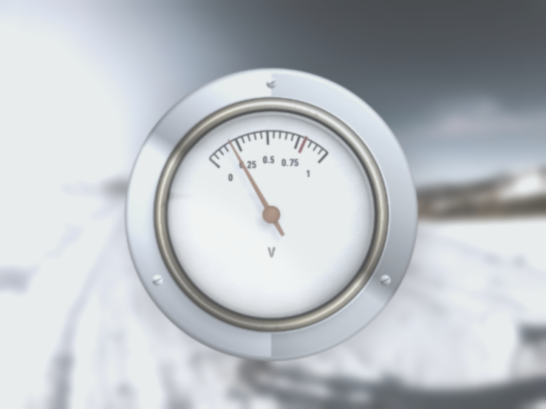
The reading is value=0.2 unit=V
